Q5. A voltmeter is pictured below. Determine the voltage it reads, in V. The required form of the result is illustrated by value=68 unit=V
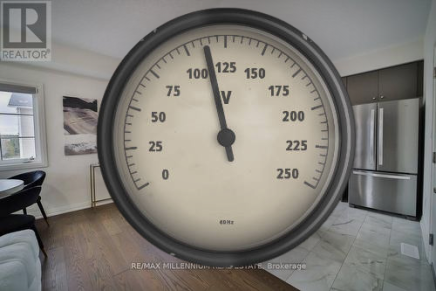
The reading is value=112.5 unit=V
